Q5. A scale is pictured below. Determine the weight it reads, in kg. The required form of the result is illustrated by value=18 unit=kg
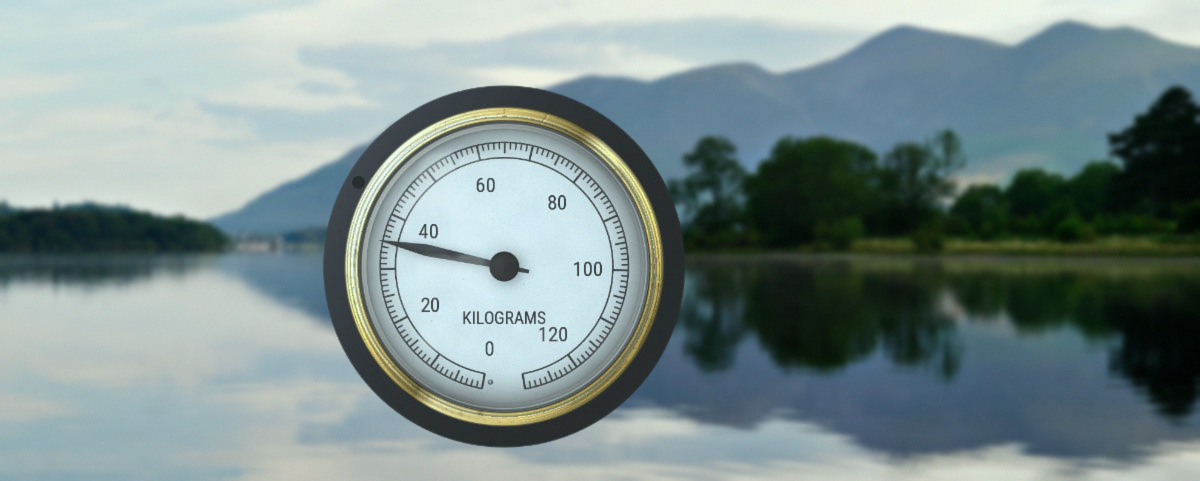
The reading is value=35 unit=kg
